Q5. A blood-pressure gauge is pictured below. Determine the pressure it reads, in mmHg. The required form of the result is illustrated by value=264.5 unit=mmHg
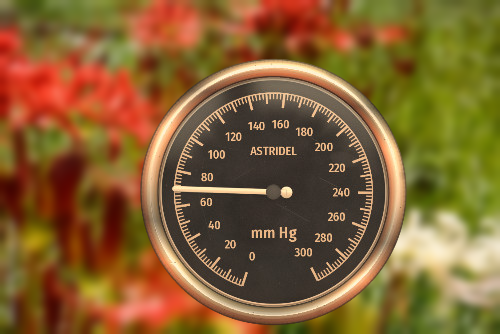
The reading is value=70 unit=mmHg
